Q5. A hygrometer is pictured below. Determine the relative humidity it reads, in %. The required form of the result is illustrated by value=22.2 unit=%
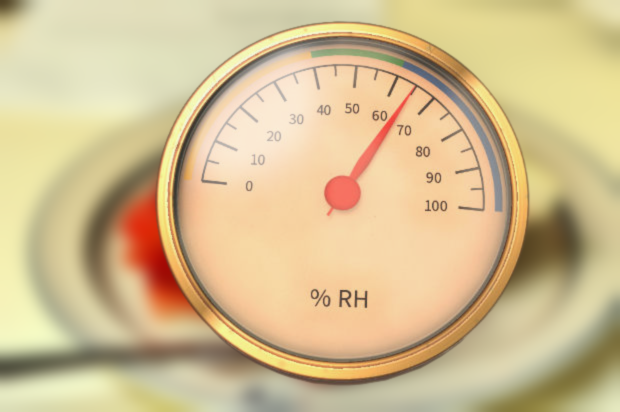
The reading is value=65 unit=%
